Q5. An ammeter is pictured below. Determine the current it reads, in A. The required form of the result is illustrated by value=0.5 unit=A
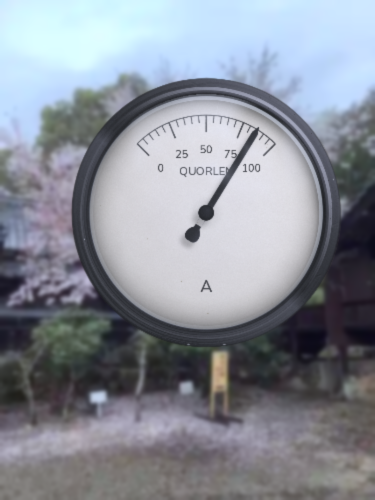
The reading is value=85 unit=A
